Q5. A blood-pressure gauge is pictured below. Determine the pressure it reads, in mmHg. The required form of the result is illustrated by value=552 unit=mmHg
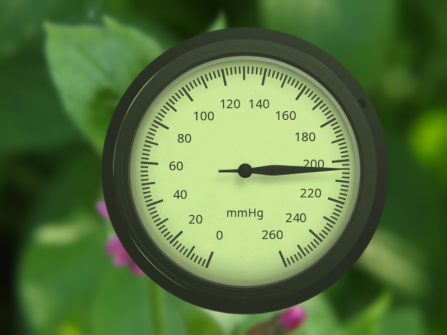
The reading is value=204 unit=mmHg
